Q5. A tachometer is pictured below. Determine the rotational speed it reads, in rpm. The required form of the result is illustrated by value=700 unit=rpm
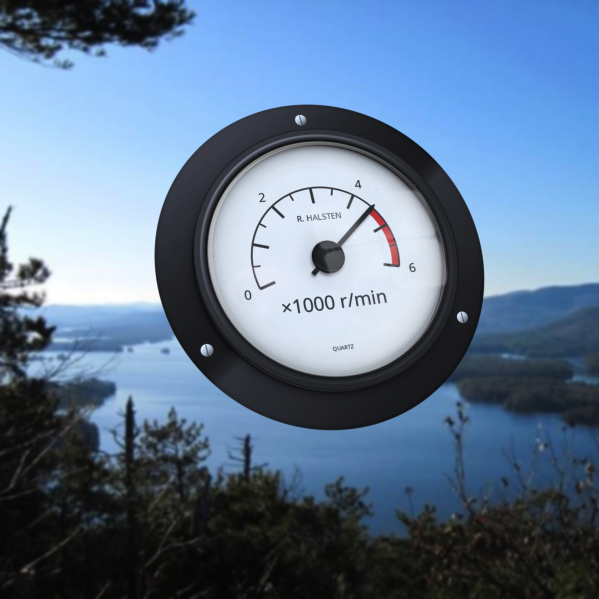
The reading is value=4500 unit=rpm
